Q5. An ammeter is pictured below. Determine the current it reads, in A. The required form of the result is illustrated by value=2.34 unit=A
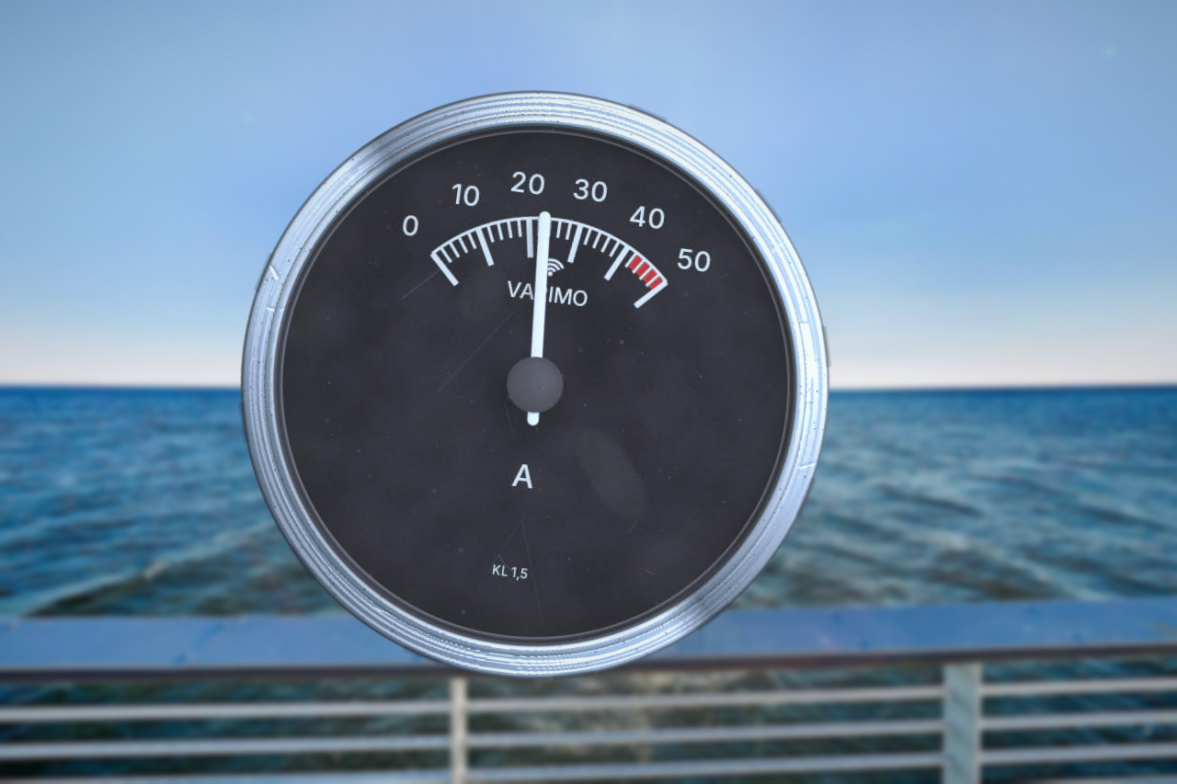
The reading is value=23 unit=A
